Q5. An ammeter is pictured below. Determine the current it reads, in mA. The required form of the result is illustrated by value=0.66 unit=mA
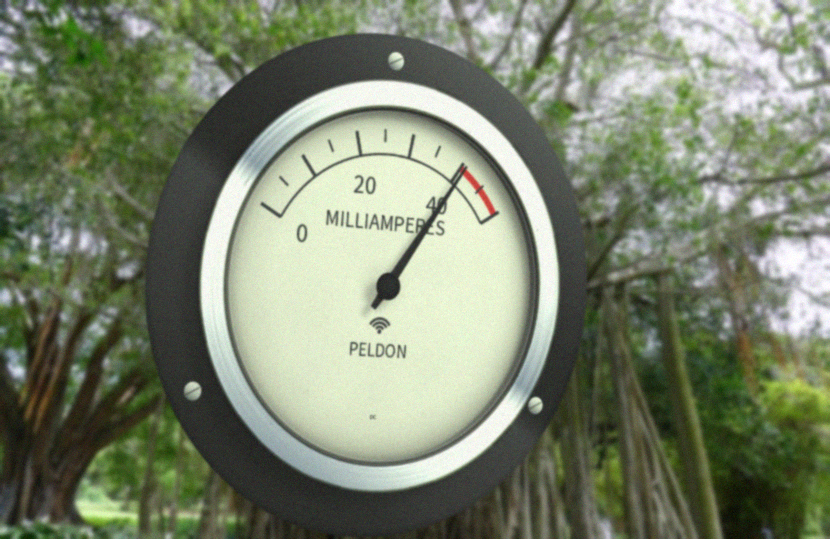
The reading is value=40 unit=mA
